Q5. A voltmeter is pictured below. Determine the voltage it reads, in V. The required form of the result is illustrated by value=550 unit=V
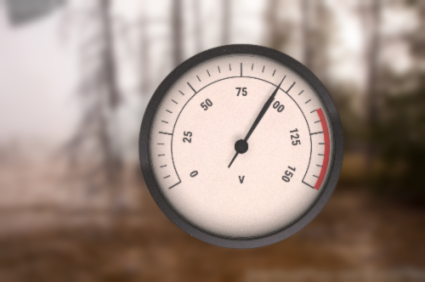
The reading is value=95 unit=V
